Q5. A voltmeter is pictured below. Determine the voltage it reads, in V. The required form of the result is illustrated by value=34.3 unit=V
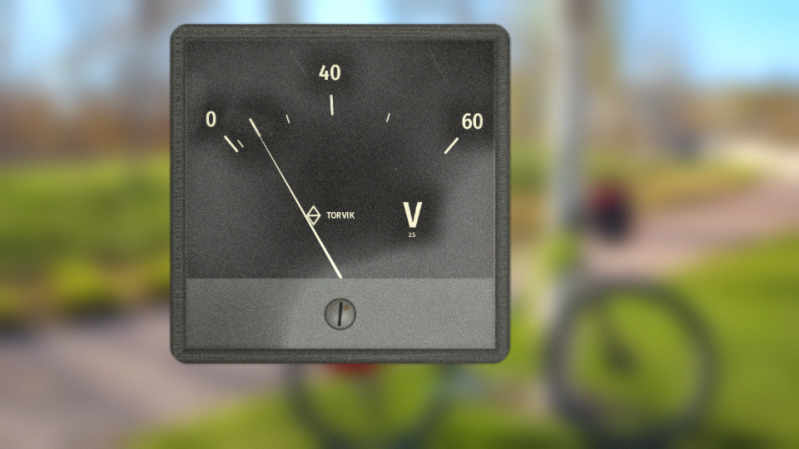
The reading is value=20 unit=V
